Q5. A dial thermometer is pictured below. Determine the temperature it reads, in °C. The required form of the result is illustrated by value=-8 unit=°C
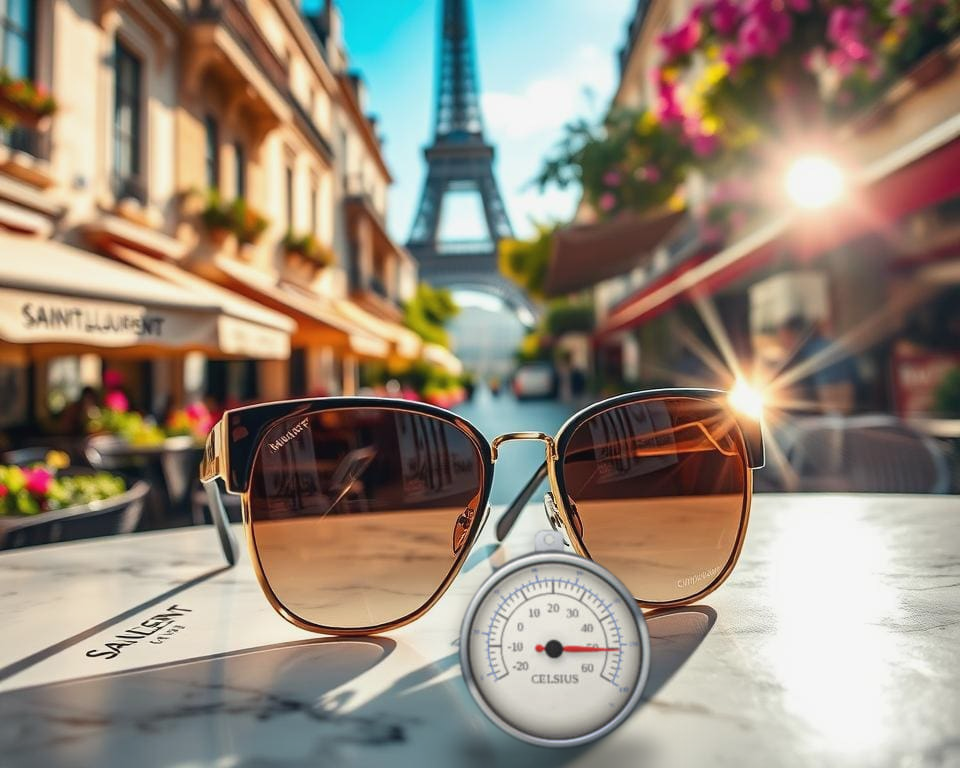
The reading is value=50 unit=°C
